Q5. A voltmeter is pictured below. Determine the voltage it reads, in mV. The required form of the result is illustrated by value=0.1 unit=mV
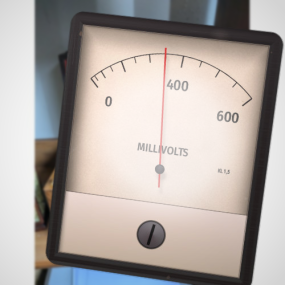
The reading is value=350 unit=mV
